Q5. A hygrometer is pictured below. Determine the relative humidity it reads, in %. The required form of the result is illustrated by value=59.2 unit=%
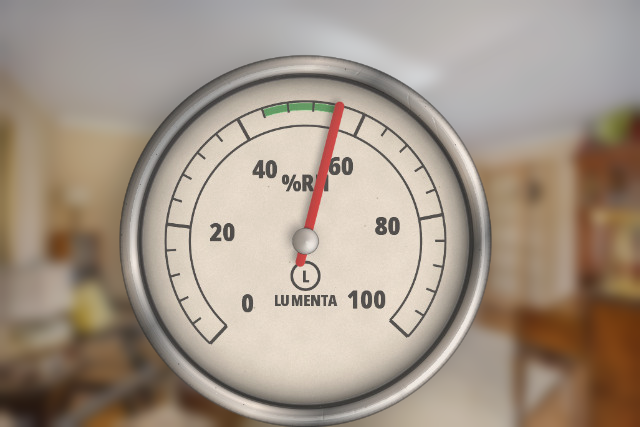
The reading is value=56 unit=%
